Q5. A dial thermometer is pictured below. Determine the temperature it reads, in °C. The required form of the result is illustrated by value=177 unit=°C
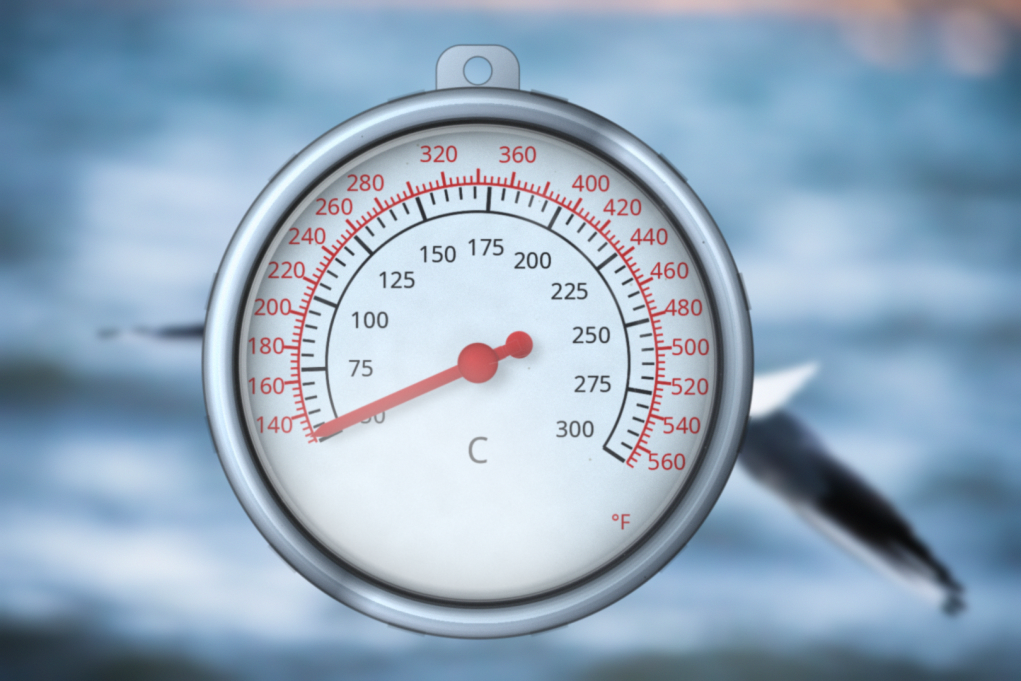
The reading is value=52.5 unit=°C
